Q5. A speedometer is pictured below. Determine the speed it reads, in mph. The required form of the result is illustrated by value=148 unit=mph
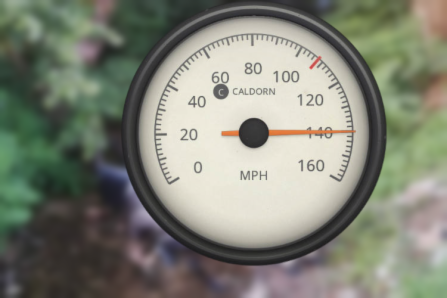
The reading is value=140 unit=mph
